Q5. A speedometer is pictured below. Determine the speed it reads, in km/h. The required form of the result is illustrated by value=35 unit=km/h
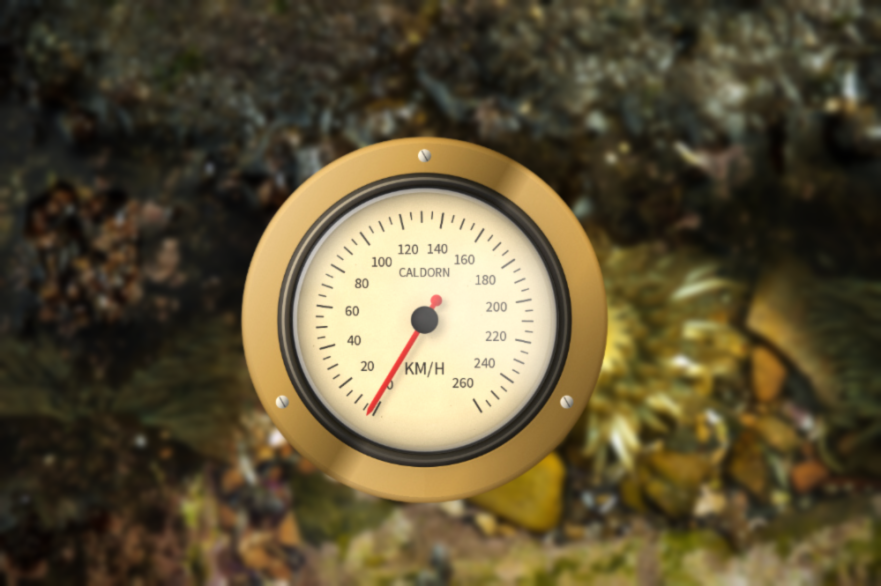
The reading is value=2.5 unit=km/h
